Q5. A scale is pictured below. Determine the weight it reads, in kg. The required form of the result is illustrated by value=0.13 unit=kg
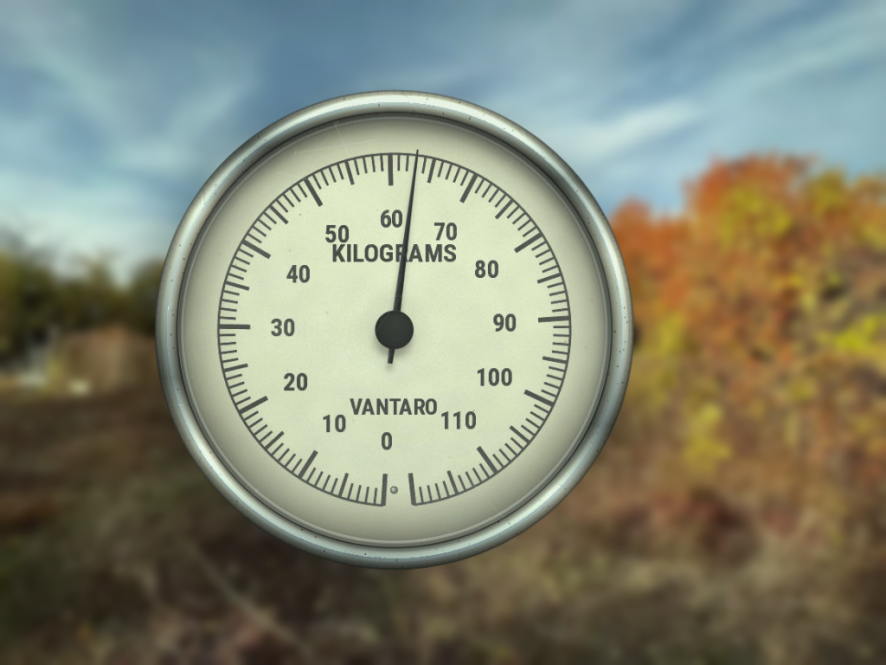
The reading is value=63 unit=kg
